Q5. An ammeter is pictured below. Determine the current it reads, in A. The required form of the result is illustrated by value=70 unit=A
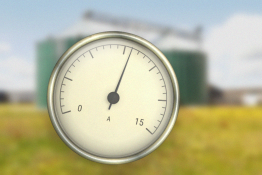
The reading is value=8 unit=A
